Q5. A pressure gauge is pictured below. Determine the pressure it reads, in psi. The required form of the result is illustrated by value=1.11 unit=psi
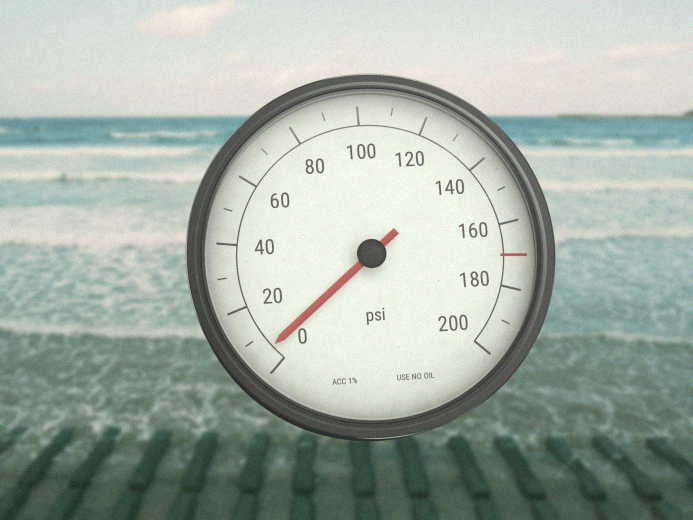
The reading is value=5 unit=psi
